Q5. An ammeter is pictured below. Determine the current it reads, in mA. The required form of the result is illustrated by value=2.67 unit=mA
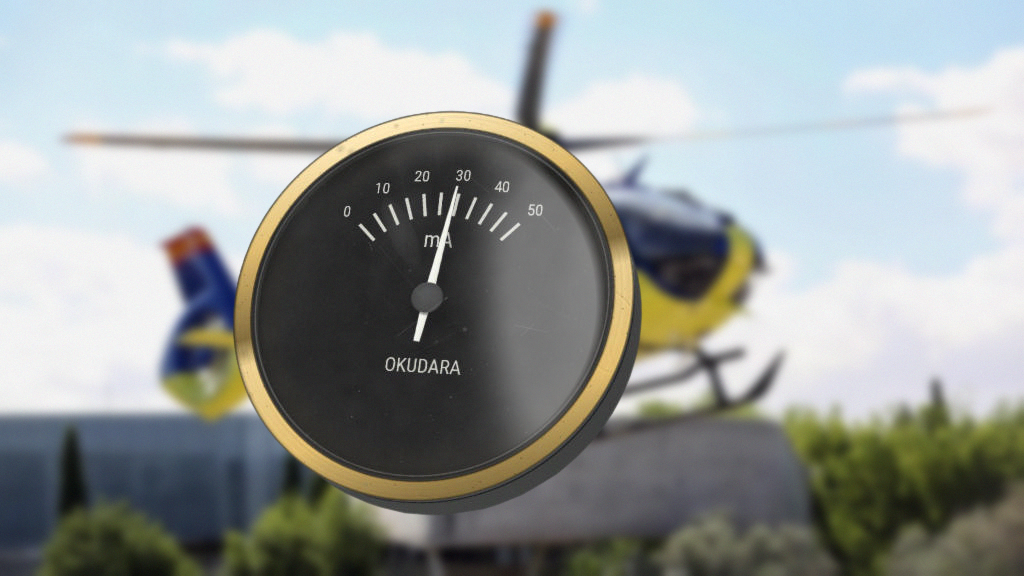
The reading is value=30 unit=mA
